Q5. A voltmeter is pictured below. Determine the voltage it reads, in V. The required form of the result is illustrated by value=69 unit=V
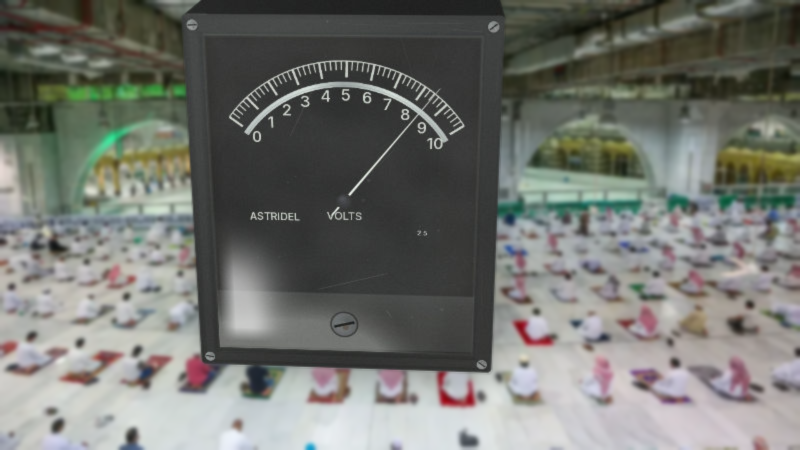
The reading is value=8.4 unit=V
